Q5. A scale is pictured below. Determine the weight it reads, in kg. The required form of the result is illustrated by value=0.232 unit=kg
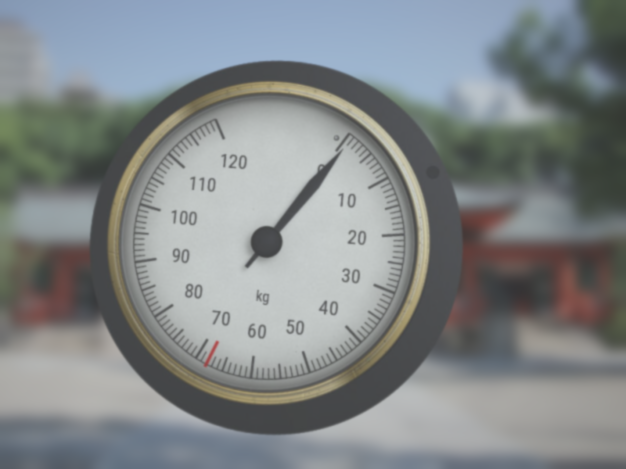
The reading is value=1 unit=kg
